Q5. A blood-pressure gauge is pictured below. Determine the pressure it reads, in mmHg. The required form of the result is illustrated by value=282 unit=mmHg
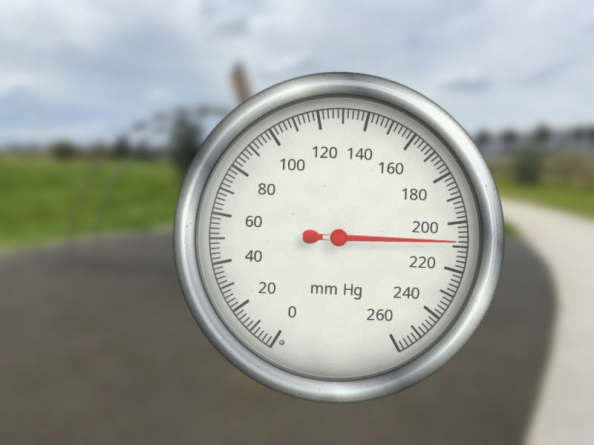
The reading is value=208 unit=mmHg
